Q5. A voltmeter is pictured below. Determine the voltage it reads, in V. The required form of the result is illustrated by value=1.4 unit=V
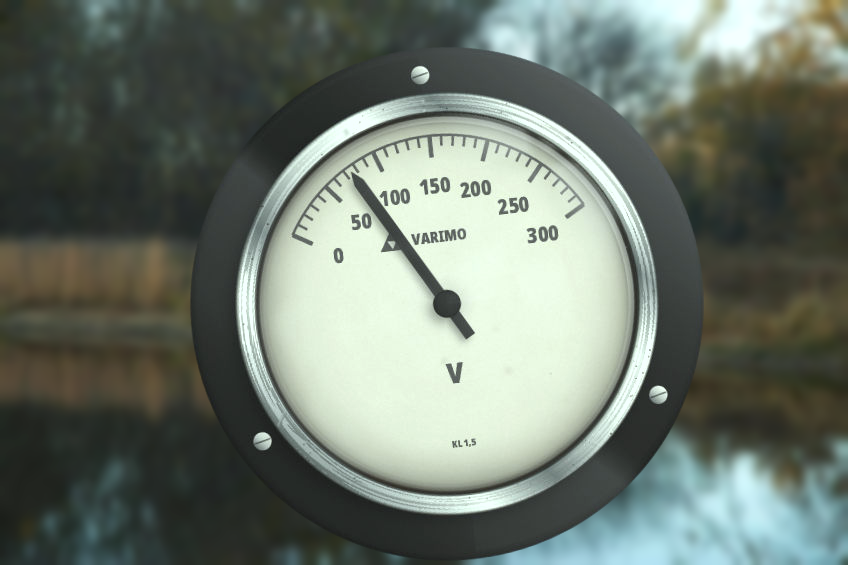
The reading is value=75 unit=V
